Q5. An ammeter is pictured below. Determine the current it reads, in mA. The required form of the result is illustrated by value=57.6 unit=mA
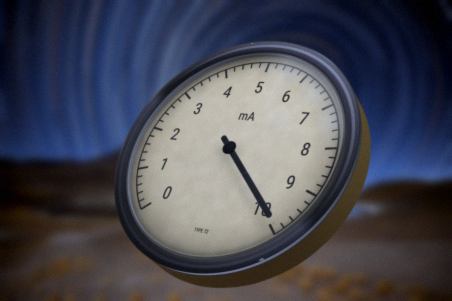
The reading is value=9.9 unit=mA
